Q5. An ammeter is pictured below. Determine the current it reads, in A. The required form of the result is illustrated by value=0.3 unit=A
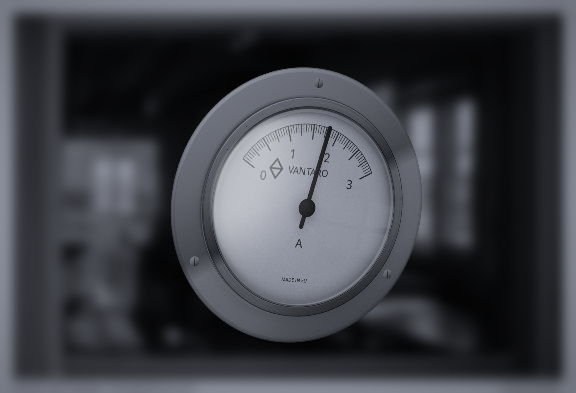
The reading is value=1.75 unit=A
